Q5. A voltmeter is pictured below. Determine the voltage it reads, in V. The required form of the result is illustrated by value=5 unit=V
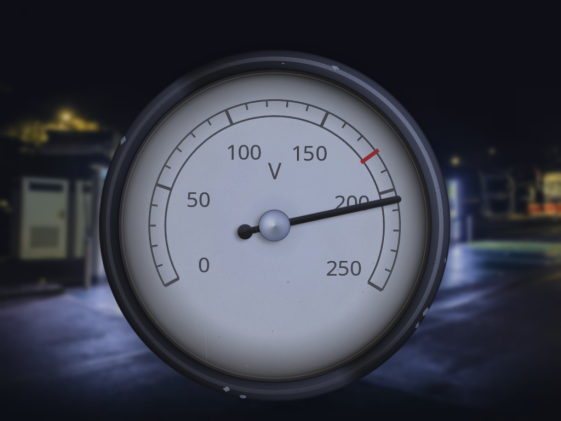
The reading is value=205 unit=V
